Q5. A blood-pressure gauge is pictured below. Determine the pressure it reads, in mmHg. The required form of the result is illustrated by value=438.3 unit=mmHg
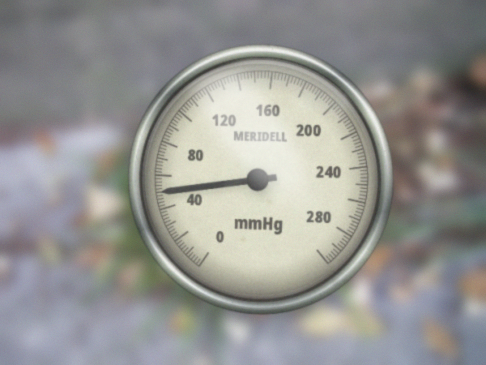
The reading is value=50 unit=mmHg
